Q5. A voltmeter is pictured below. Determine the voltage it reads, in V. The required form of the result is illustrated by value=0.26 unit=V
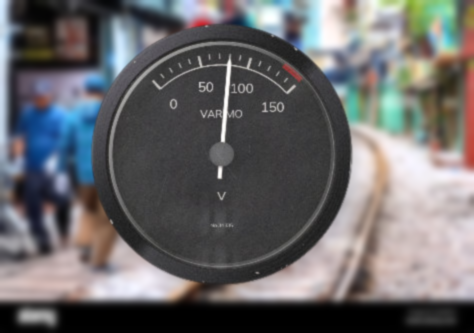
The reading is value=80 unit=V
